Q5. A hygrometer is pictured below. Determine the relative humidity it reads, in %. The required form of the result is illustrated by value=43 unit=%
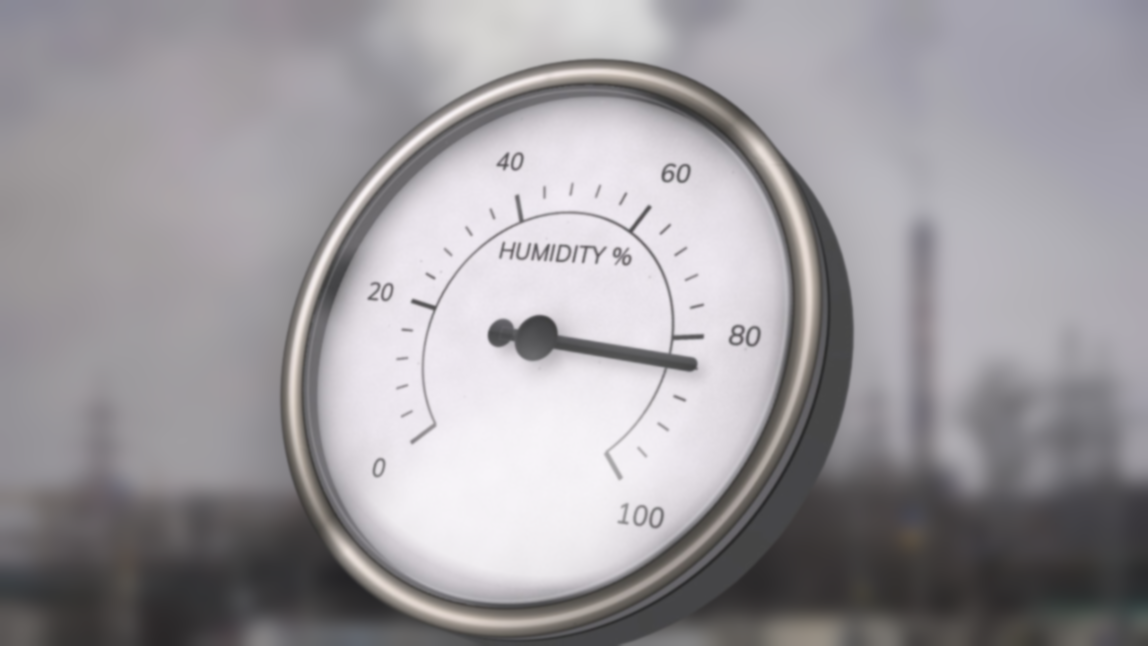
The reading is value=84 unit=%
